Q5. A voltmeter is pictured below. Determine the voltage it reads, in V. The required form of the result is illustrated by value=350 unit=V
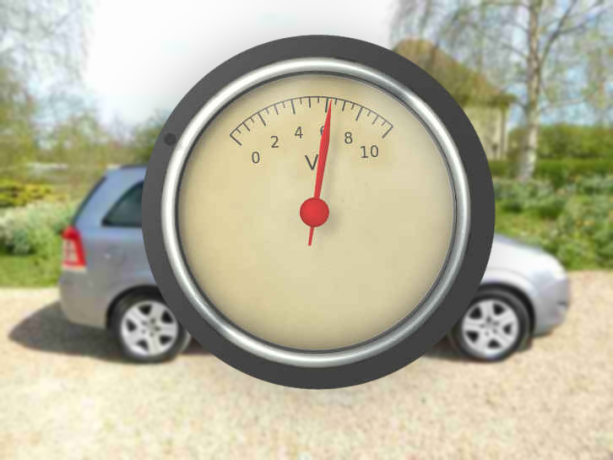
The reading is value=6.25 unit=V
